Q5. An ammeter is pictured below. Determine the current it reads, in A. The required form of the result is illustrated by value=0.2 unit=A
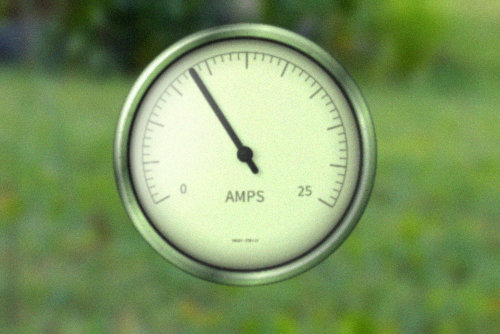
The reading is value=9 unit=A
